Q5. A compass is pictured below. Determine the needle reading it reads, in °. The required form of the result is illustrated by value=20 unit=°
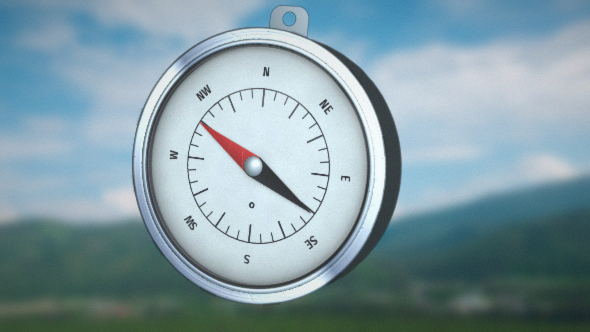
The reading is value=300 unit=°
